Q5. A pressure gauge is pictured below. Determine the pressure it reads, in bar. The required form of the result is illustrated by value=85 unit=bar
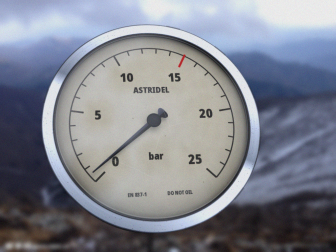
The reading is value=0.5 unit=bar
